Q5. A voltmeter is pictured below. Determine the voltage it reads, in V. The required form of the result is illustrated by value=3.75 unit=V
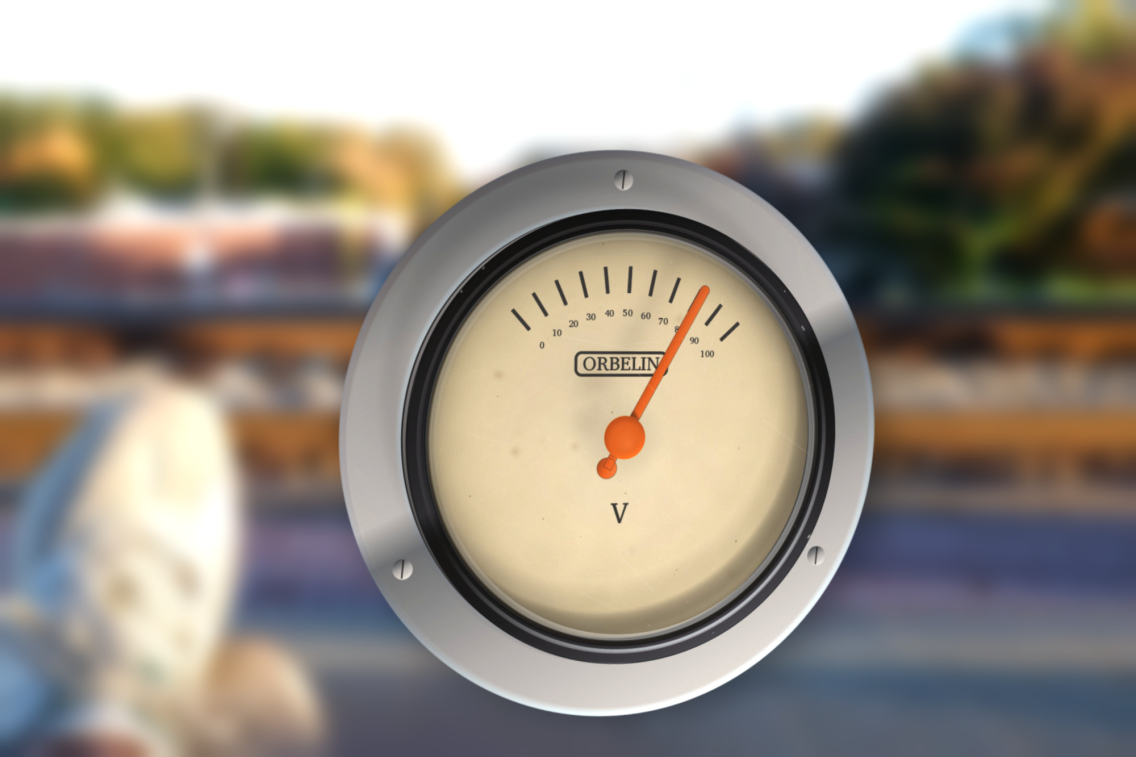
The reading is value=80 unit=V
